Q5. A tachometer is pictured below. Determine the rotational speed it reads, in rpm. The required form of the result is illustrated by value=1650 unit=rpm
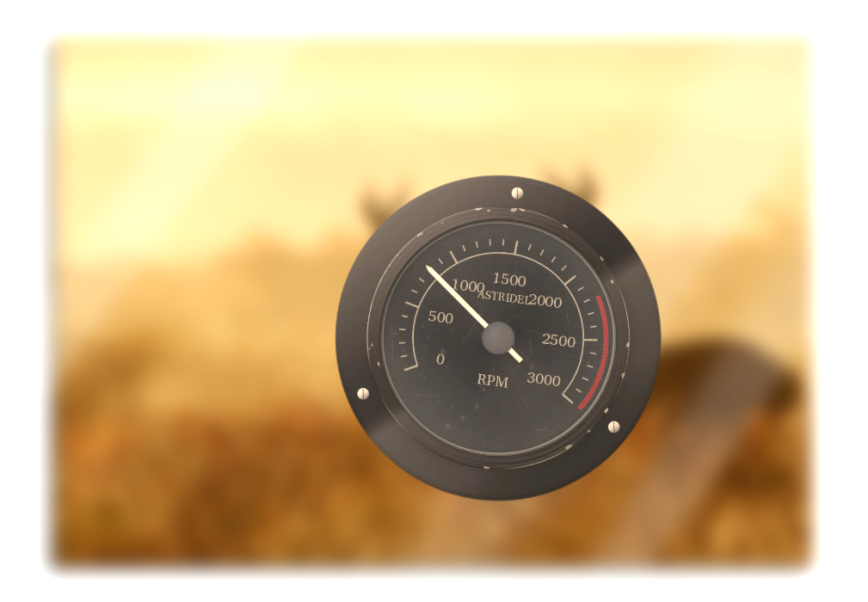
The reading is value=800 unit=rpm
